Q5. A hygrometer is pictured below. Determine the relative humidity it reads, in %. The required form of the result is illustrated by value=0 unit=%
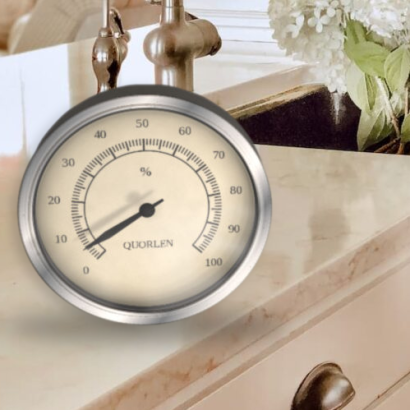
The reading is value=5 unit=%
